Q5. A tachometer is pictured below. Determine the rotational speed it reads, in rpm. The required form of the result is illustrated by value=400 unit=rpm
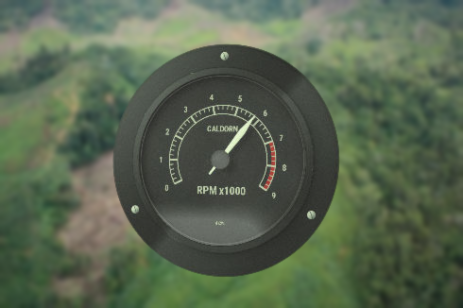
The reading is value=5800 unit=rpm
